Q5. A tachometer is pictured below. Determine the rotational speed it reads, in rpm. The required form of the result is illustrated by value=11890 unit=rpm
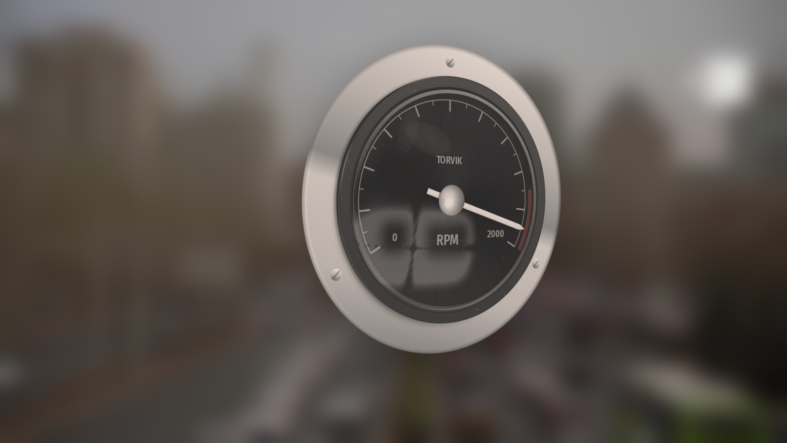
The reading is value=1900 unit=rpm
